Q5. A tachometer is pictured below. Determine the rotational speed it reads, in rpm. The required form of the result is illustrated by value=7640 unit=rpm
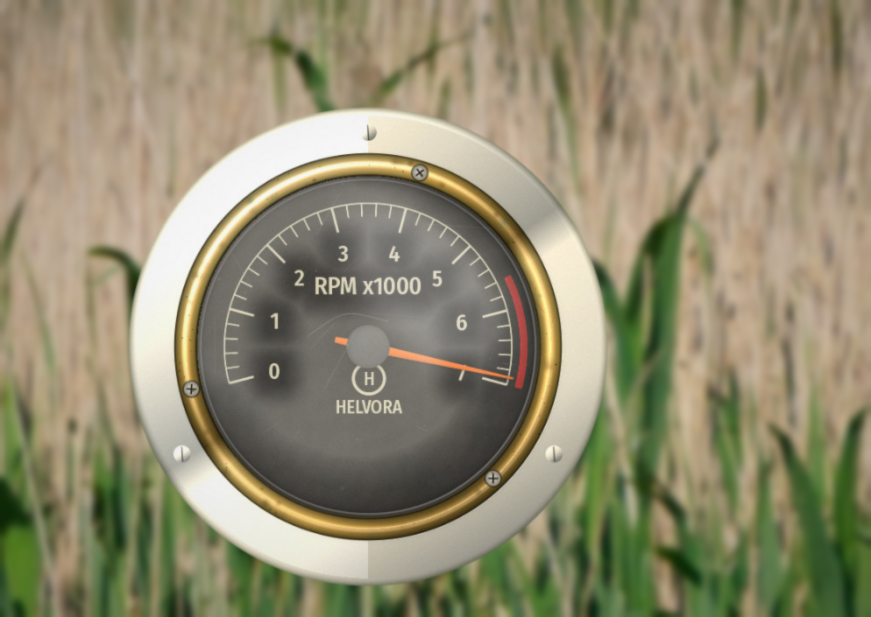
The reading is value=6900 unit=rpm
